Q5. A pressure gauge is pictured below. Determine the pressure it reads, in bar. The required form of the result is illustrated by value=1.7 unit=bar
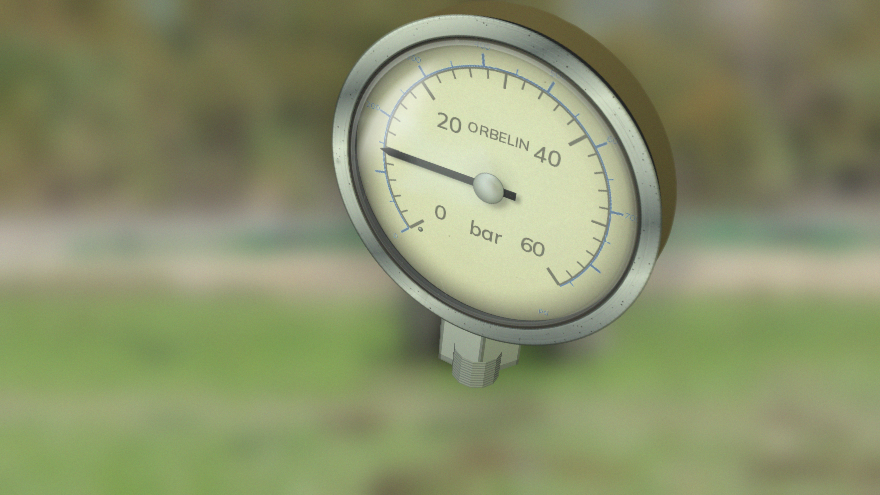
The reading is value=10 unit=bar
